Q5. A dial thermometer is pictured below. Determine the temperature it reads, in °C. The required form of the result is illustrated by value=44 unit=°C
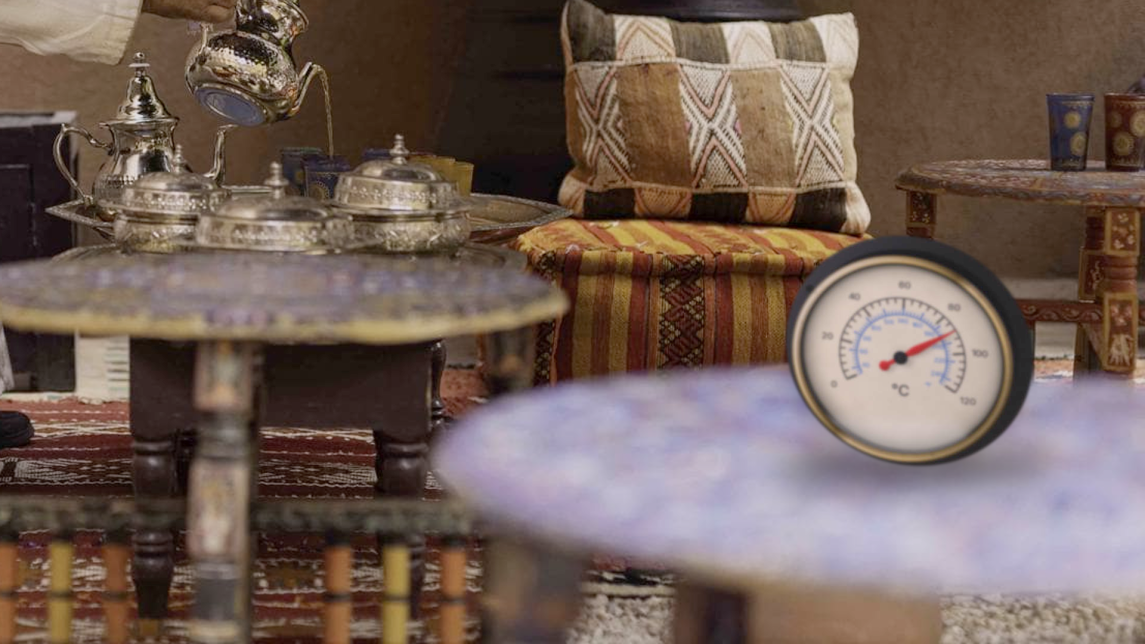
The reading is value=88 unit=°C
